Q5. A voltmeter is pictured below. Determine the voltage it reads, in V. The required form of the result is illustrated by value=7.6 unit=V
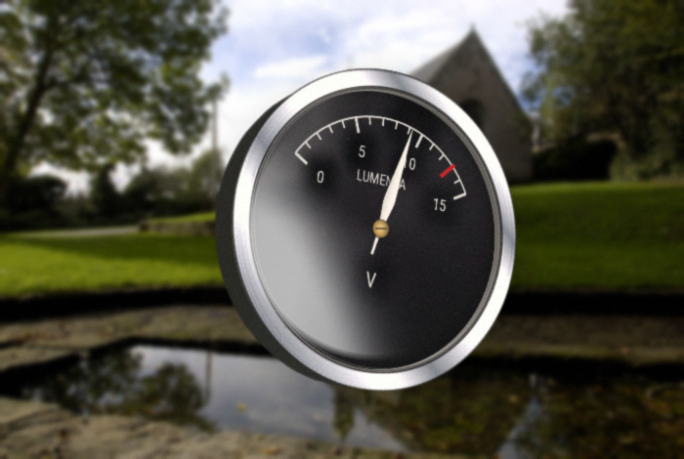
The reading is value=9 unit=V
